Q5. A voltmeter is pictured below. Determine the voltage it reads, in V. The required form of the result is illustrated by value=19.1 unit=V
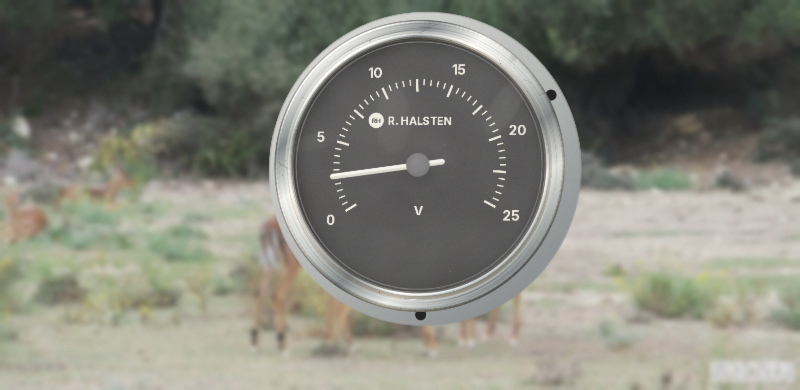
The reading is value=2.5 unit=V
